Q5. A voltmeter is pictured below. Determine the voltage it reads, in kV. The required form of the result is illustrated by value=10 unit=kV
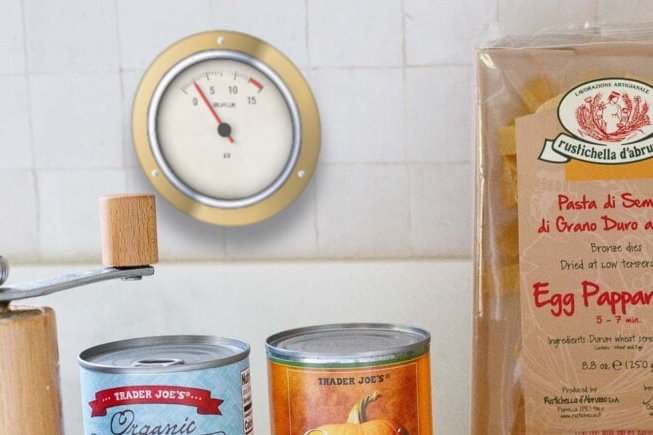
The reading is value=2.5 unit=kV
